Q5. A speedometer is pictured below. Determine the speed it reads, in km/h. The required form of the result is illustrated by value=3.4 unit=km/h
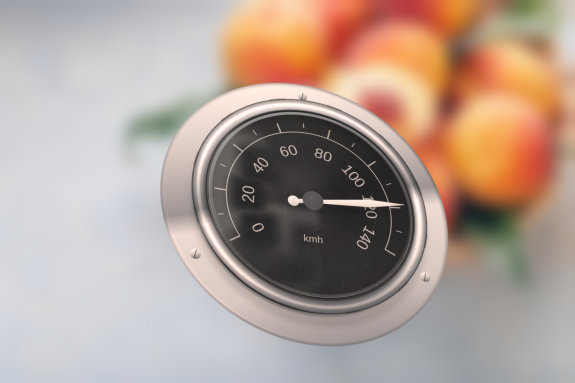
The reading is value=120 unit=km/h
